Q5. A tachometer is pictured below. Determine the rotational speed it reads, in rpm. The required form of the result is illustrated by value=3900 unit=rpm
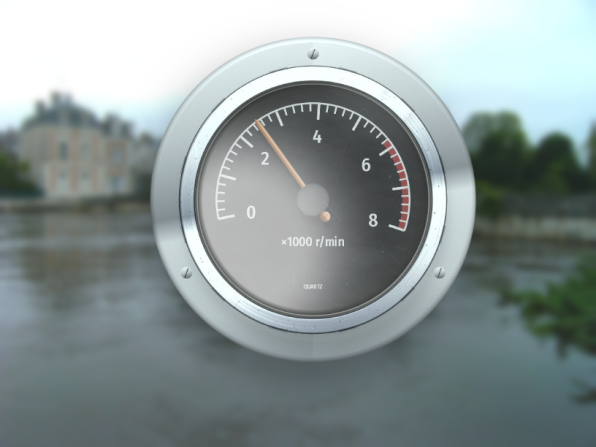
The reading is value=2500 unit=rpm
